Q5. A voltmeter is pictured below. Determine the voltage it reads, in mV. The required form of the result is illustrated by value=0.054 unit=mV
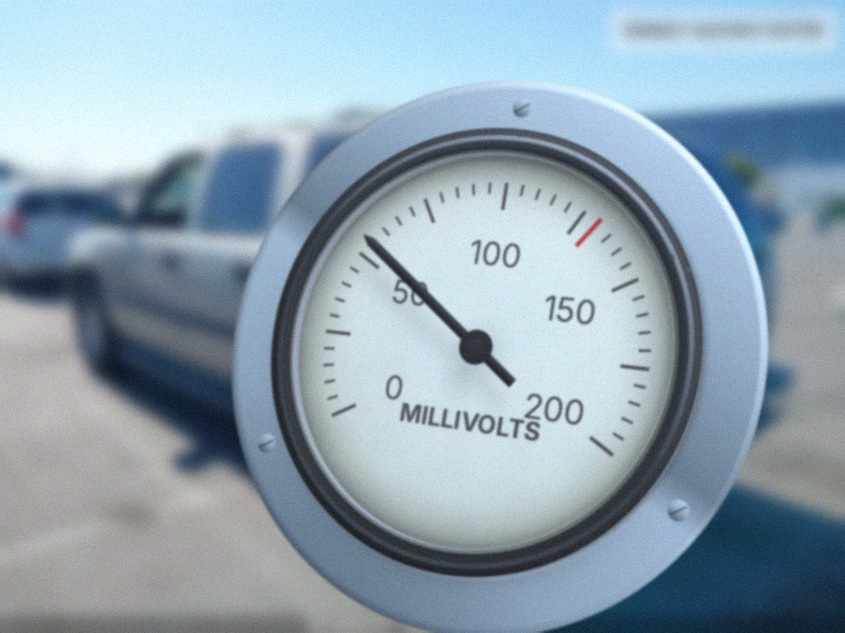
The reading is value=55 unit=mV
